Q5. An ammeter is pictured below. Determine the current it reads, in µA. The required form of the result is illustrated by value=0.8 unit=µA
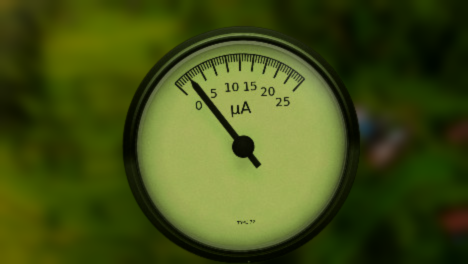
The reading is value=2.5 unit=µA
